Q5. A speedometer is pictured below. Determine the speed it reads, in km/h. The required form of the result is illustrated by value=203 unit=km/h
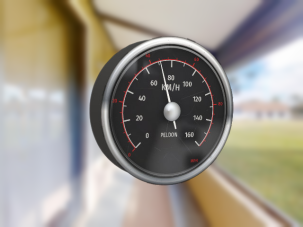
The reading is value=70 unit=km/h
